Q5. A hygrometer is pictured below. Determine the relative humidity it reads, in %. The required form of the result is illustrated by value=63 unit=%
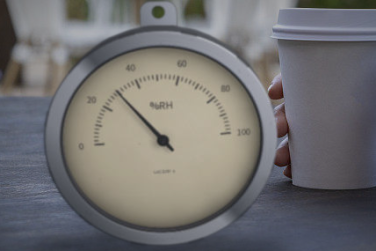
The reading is value=30 unit=%
